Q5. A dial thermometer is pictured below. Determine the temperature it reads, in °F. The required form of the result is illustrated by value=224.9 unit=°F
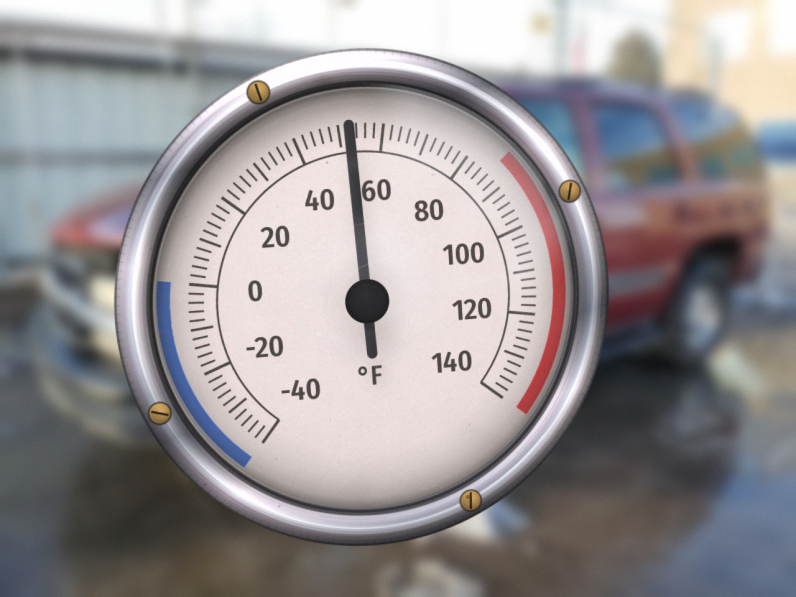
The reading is value=52 unit=°F
